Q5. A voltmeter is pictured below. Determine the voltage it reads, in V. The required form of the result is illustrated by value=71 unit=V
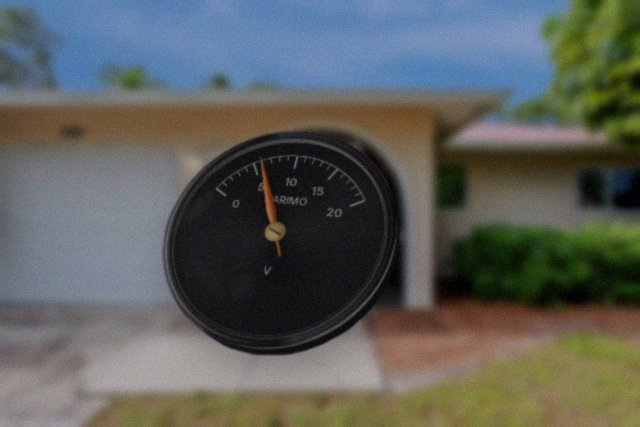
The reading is value=6 unit=V
